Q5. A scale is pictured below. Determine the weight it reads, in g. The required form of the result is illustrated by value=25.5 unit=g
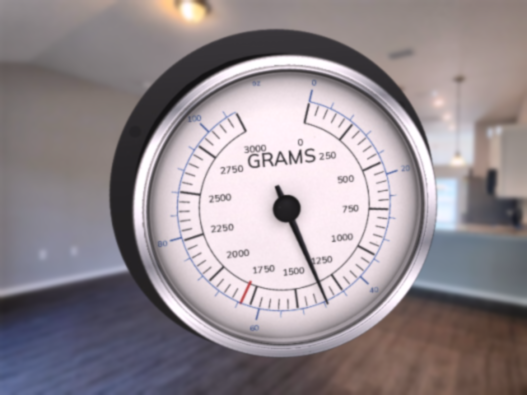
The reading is value=1350 unit=g
